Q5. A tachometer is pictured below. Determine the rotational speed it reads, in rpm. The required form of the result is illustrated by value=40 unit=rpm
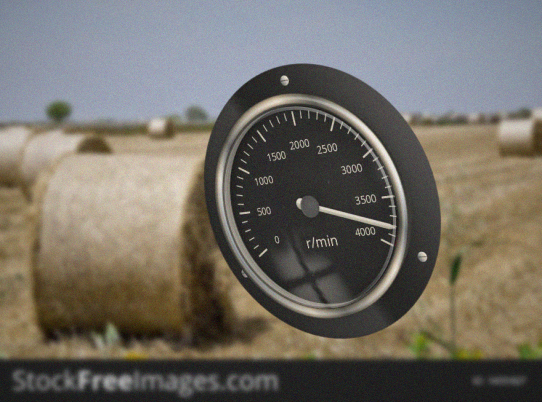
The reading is value=3800 unit=rpm
